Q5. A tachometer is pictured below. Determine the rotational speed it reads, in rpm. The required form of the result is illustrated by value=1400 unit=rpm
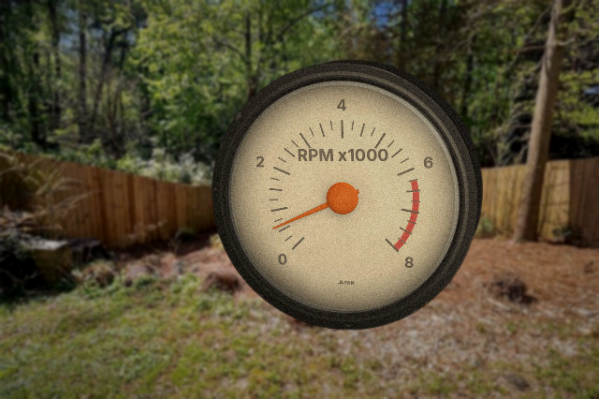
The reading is value=625 unit=rpm
